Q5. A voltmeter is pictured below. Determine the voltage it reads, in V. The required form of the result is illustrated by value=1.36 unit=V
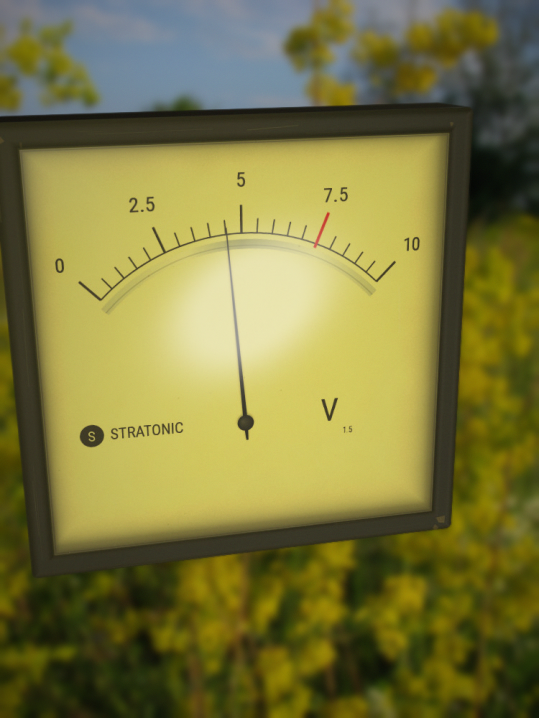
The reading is value=4.5 unit=V
